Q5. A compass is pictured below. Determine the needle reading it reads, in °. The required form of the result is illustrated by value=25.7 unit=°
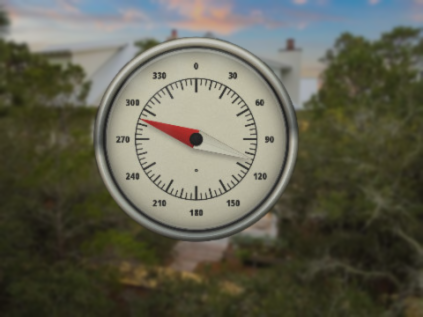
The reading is value=290 unit=°
